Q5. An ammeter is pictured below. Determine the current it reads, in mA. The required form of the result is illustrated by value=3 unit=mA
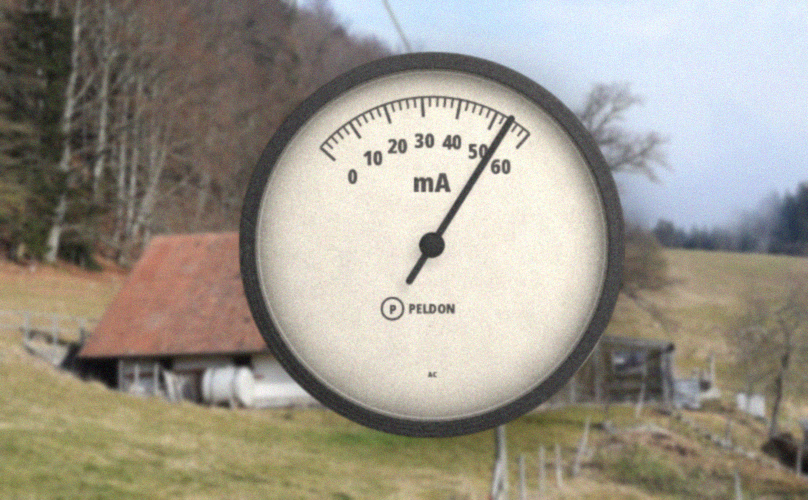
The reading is value=54 unit=mA
